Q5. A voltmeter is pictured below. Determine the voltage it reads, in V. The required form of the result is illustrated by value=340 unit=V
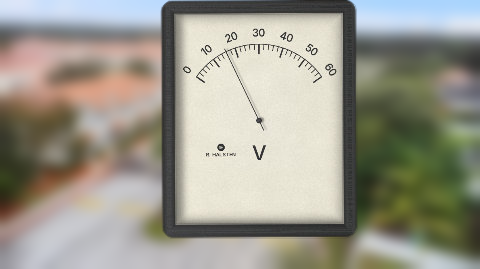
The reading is value=16 unit=V
